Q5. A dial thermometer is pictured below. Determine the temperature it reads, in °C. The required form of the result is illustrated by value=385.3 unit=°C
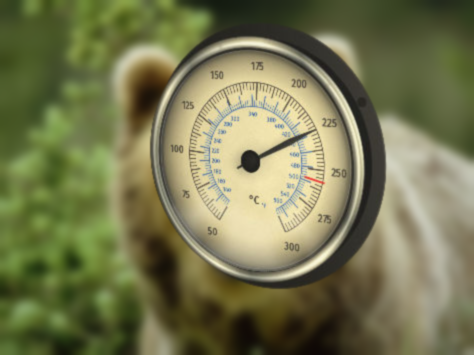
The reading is value=225 unit=°C
